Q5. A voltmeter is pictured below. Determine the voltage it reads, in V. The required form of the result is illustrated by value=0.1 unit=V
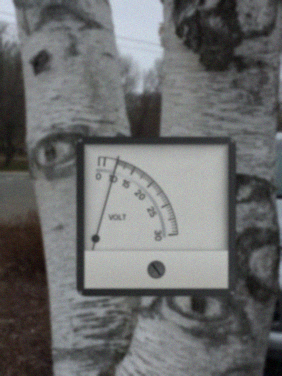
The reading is value=10 unit=V
